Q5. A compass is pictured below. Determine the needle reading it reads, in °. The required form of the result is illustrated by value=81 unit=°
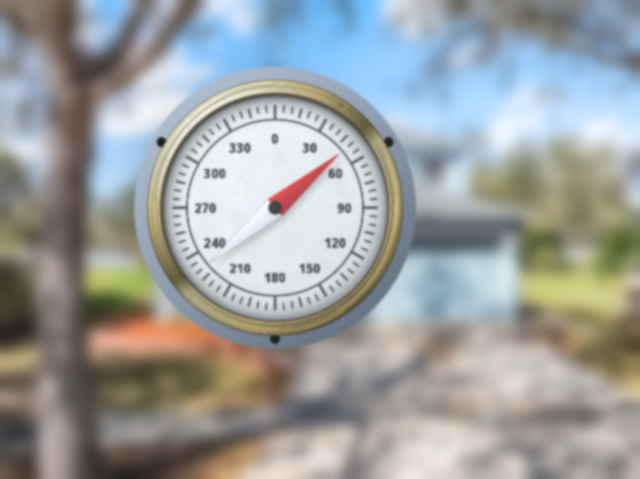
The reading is value=50 unit=°
